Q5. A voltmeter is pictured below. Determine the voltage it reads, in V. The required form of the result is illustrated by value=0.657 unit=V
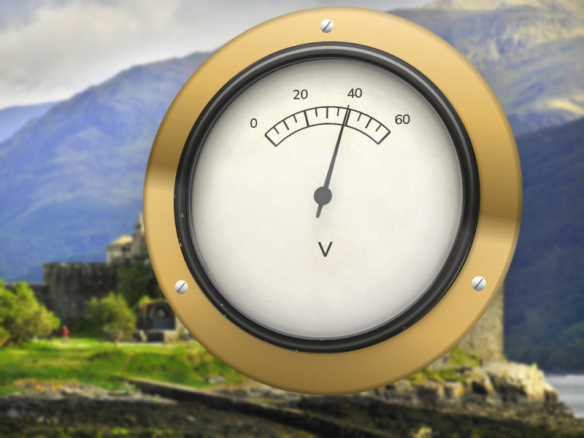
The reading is value=40 unit=V
